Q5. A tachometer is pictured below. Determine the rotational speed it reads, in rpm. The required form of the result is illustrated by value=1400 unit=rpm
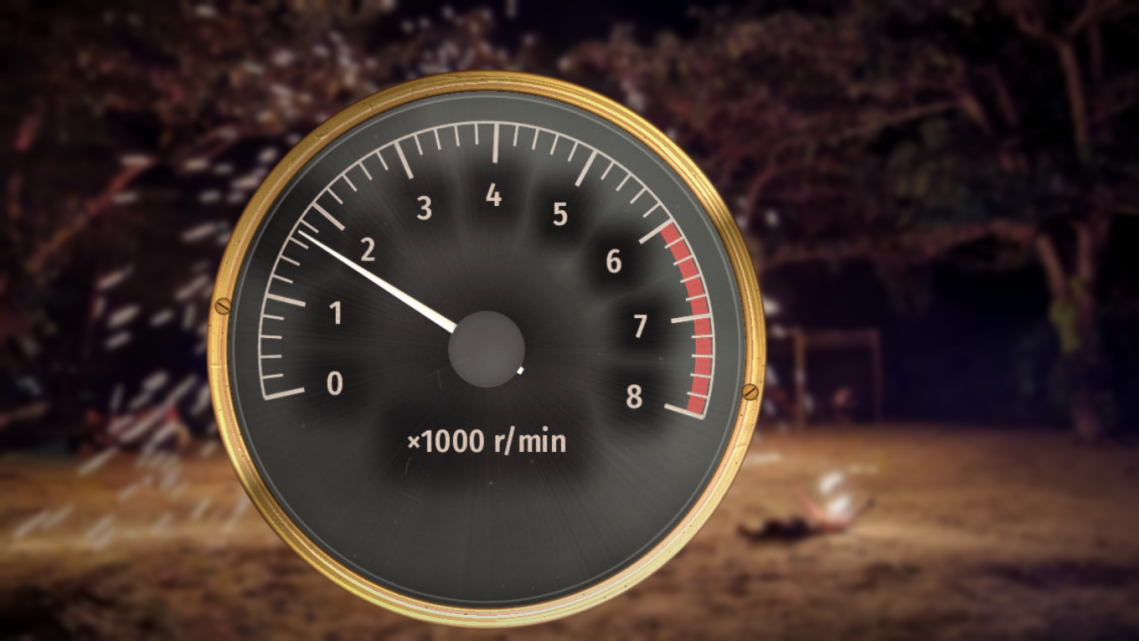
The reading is value=1700 unit=rpm
